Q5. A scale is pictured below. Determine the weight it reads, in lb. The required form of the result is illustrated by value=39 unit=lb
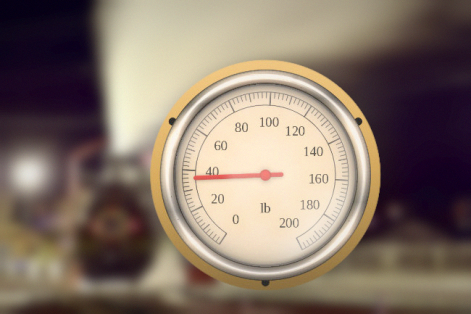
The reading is value=36 unit=lb
